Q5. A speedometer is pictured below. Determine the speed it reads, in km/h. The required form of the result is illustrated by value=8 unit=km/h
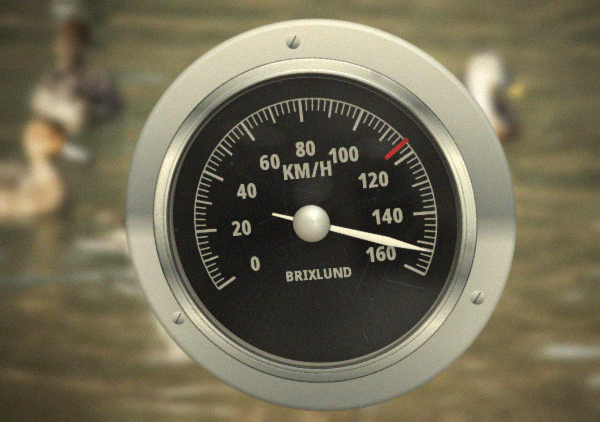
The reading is value=152 unit=km/h
